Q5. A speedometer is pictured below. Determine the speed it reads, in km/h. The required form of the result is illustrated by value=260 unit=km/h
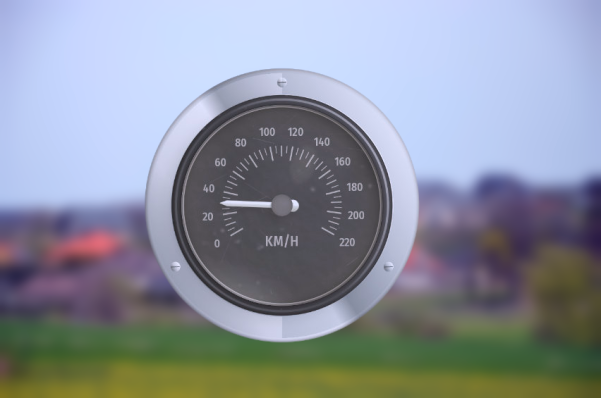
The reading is value=30 unit=km/h
